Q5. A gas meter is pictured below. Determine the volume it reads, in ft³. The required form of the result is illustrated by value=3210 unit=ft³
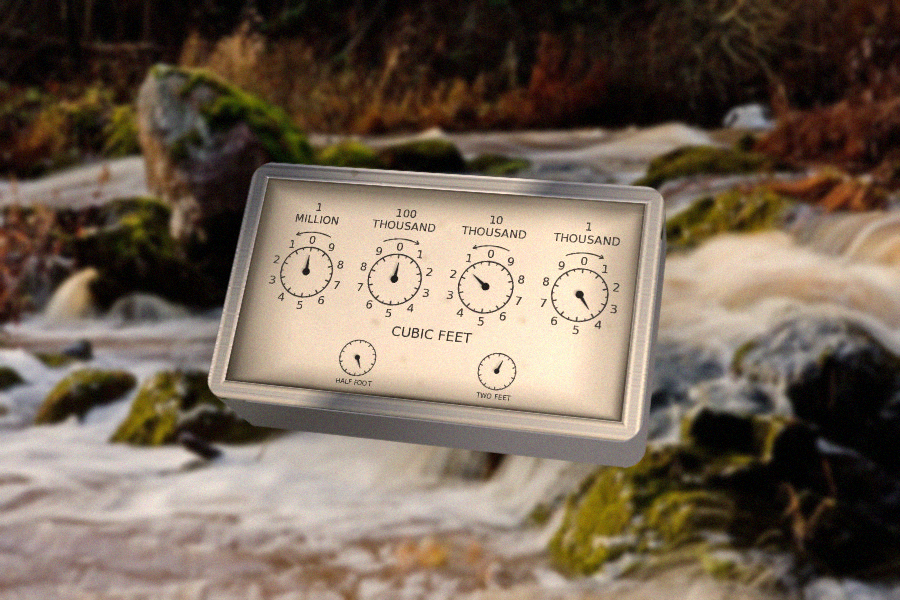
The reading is value=1400 unit=ft³
